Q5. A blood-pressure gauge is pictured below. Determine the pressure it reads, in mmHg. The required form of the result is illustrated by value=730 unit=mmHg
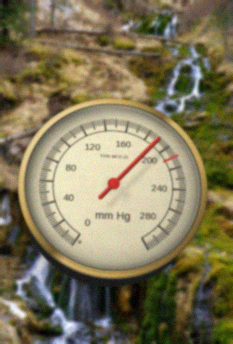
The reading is value=190 unit=mmHg
